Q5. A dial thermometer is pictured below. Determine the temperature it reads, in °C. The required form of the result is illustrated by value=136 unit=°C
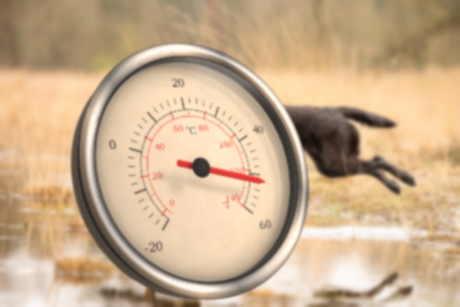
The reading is value=52 unit=°C
